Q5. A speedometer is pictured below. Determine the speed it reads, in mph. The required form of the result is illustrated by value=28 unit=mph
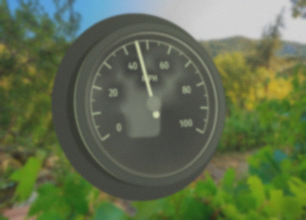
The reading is value=45 unit=mph
